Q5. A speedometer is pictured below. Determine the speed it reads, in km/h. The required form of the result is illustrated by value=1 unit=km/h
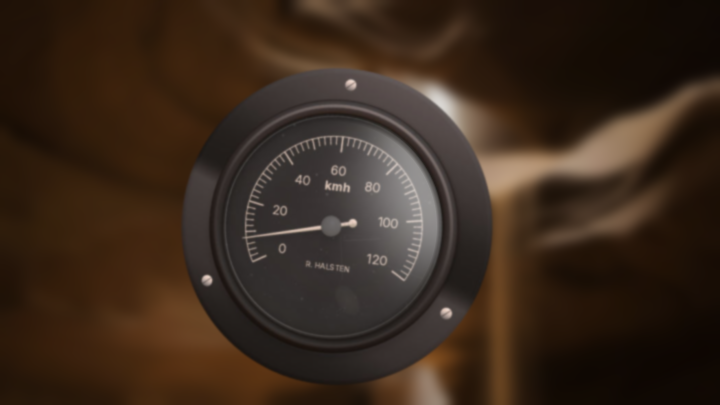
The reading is value=8 unit=km/h
